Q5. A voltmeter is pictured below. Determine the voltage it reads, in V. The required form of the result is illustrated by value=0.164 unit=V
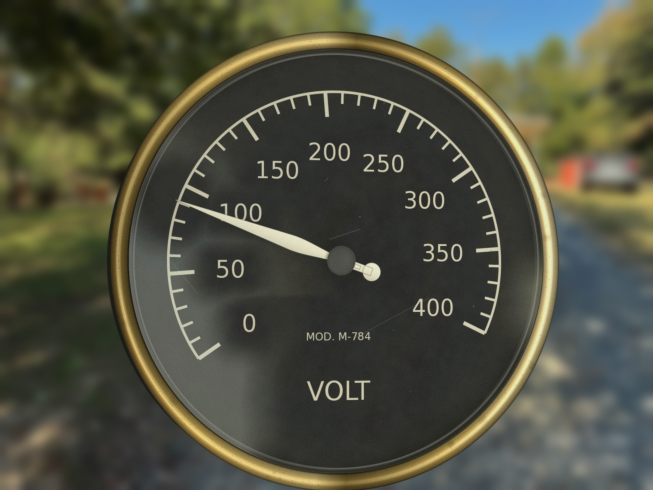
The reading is value=90 unit=V
